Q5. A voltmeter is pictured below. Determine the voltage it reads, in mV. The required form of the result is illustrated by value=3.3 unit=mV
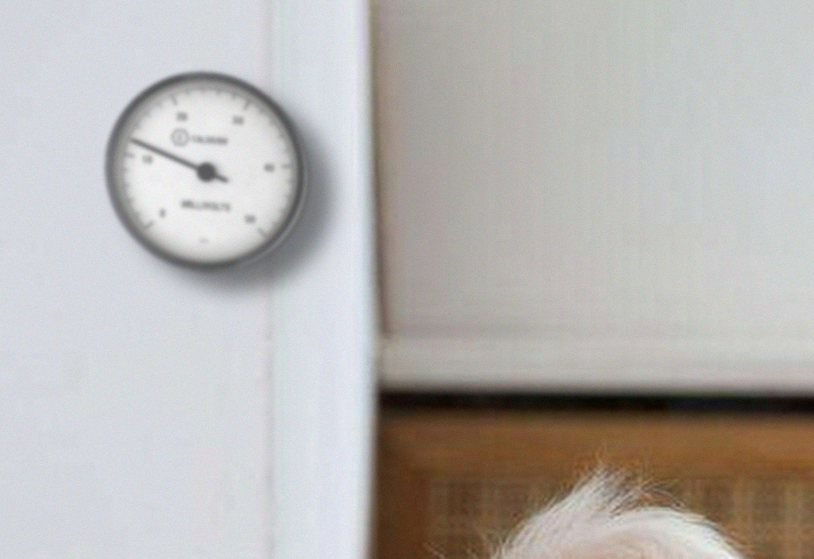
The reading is value=12 unit=mV
